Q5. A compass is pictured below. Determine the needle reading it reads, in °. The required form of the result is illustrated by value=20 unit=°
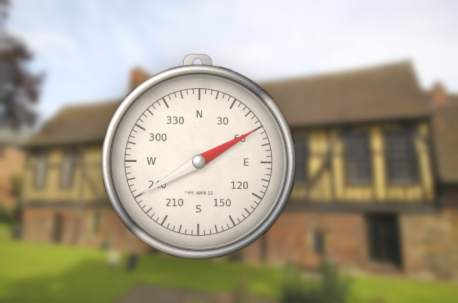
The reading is value=60 unit=°
